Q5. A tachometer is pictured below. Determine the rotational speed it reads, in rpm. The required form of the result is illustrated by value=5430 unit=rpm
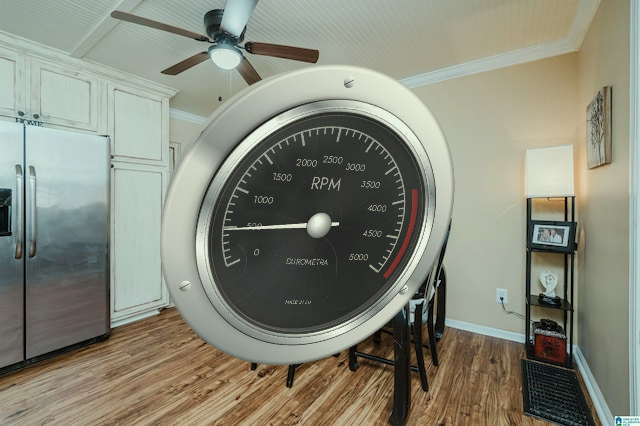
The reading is value=500 unit=rpm
